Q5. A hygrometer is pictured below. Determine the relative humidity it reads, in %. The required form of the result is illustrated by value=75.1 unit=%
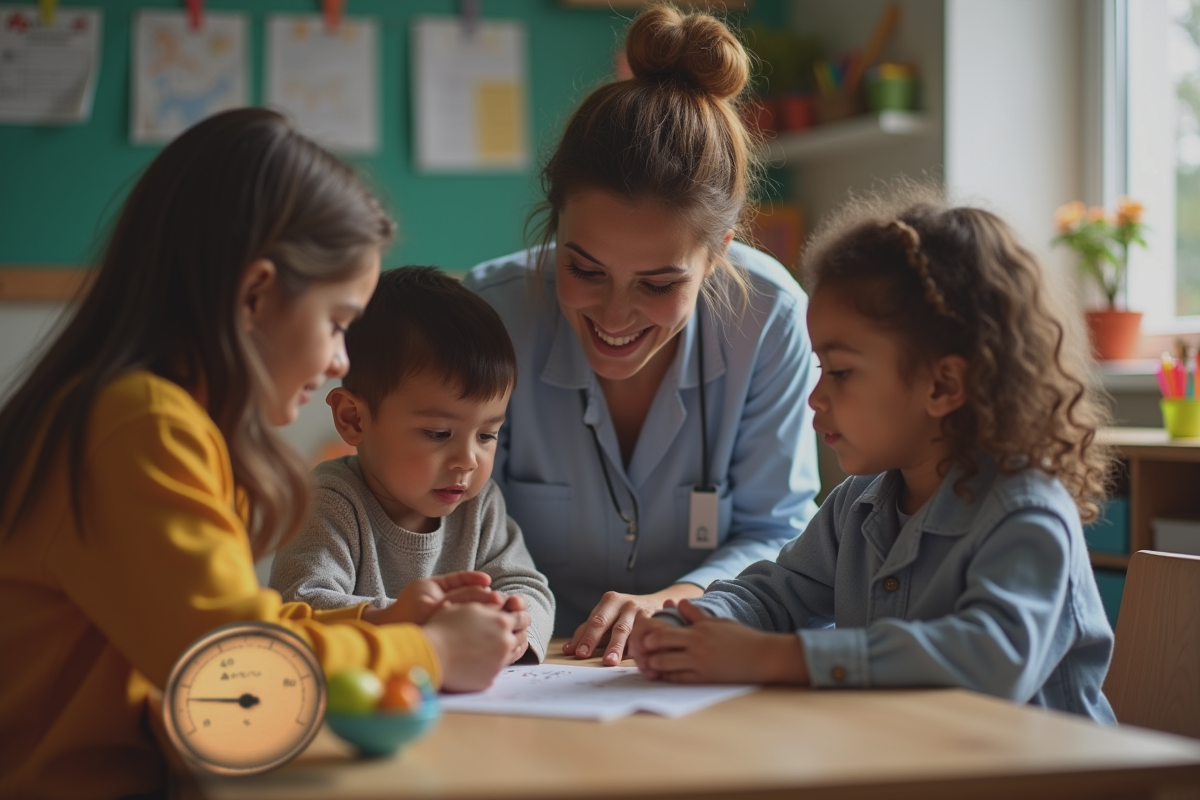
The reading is value=15 unit=%
